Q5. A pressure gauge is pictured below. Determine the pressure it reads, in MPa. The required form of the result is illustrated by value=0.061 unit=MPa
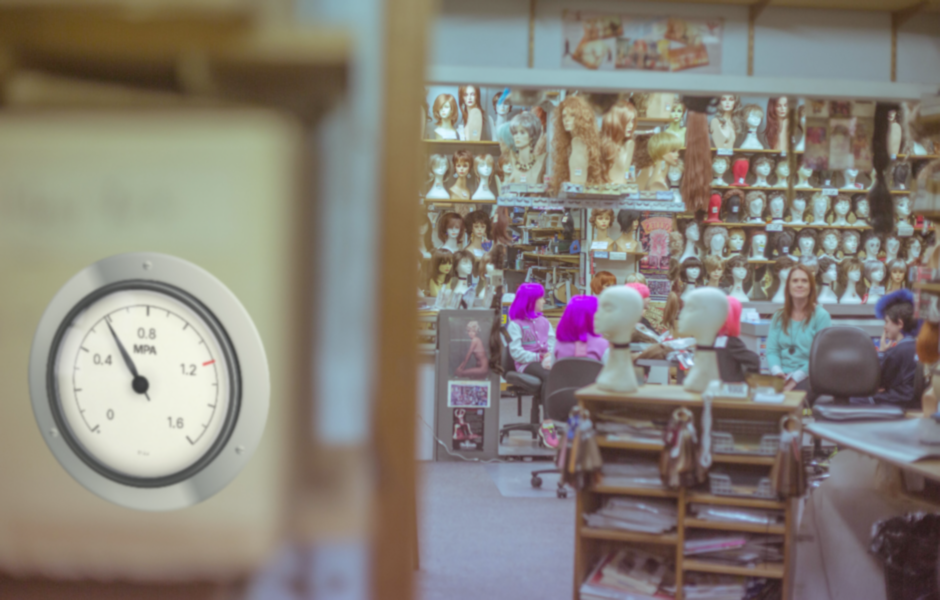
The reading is value=0.6 unit=MPa
